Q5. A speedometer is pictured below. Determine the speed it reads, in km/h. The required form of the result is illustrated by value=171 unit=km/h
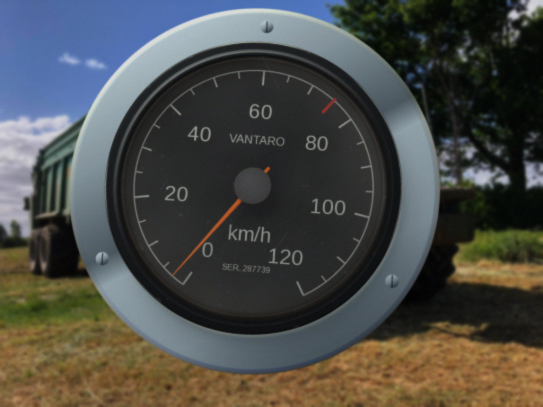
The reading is value=2.5 unit=km/h
